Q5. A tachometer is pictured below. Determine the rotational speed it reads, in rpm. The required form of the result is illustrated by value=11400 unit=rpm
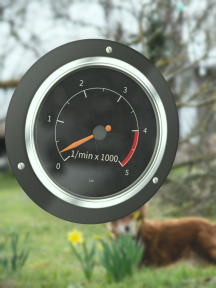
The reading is value=250 unit=rpm
